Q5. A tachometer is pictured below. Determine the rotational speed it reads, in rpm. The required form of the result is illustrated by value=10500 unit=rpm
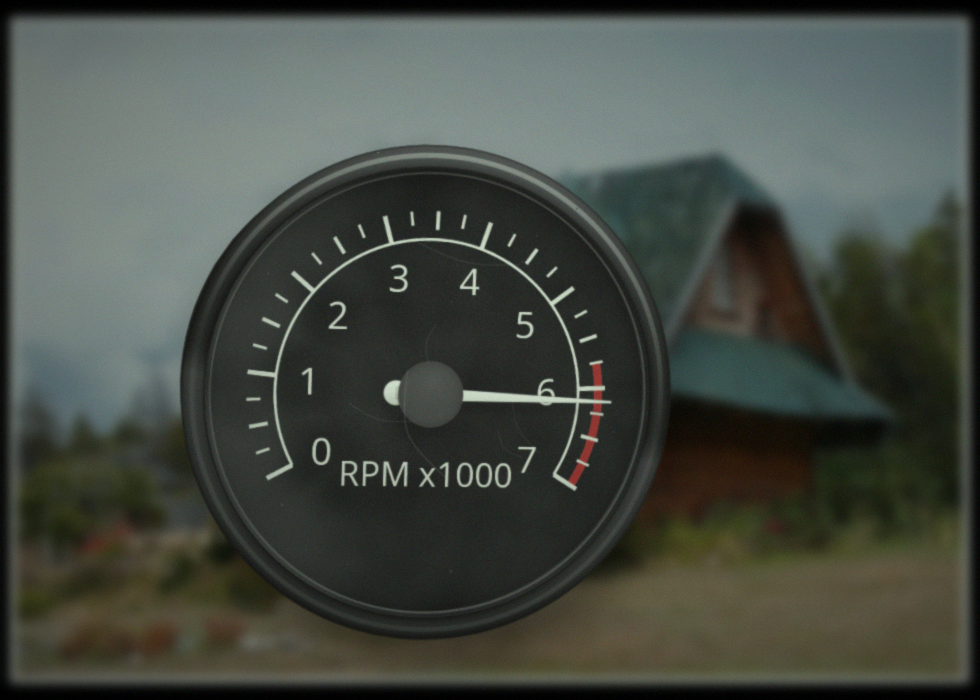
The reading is value=6125 unit=rpm
